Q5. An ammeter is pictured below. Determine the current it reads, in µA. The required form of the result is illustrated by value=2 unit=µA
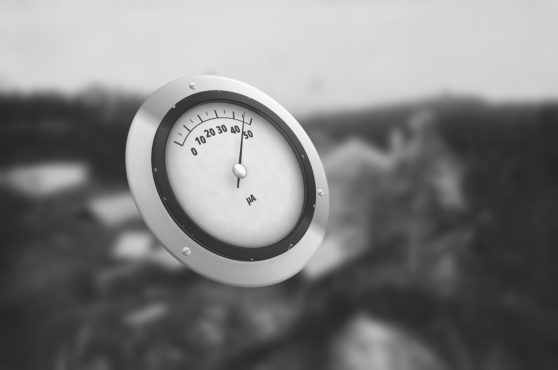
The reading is value=45 unit=µA
